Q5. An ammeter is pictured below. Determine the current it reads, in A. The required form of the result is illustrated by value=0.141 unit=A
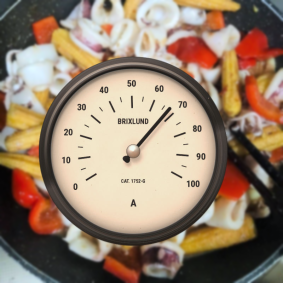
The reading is value=67.5 unit=A
